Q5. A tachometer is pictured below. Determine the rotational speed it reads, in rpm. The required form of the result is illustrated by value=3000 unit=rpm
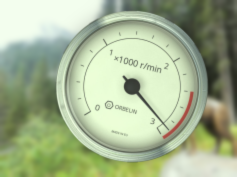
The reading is value=2900 unit=rpm
